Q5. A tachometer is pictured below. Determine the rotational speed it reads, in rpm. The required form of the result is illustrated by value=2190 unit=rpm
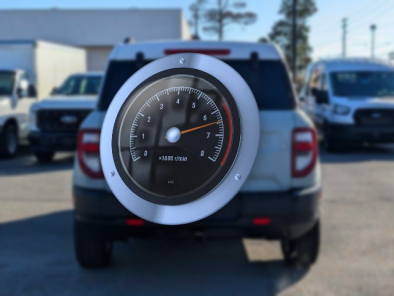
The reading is value=6500 unit=rpm
